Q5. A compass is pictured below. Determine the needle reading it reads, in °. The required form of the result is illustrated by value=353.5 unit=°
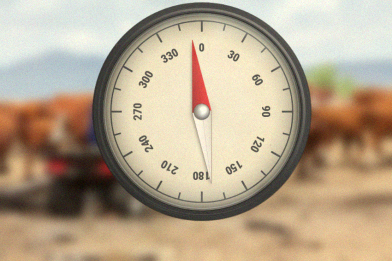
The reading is value=352.5 unit=°
